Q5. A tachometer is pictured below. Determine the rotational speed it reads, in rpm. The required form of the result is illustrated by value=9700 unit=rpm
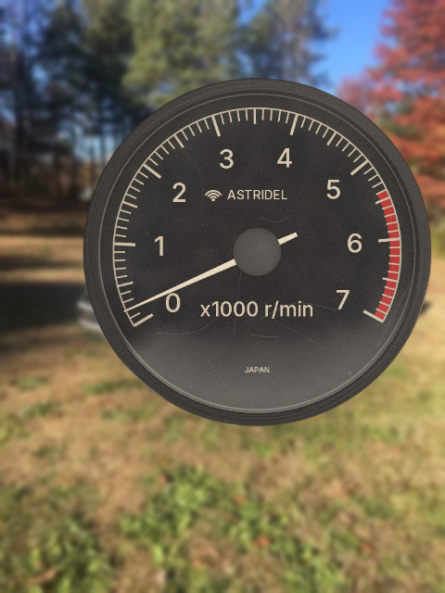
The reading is value=200 unit=rpm
